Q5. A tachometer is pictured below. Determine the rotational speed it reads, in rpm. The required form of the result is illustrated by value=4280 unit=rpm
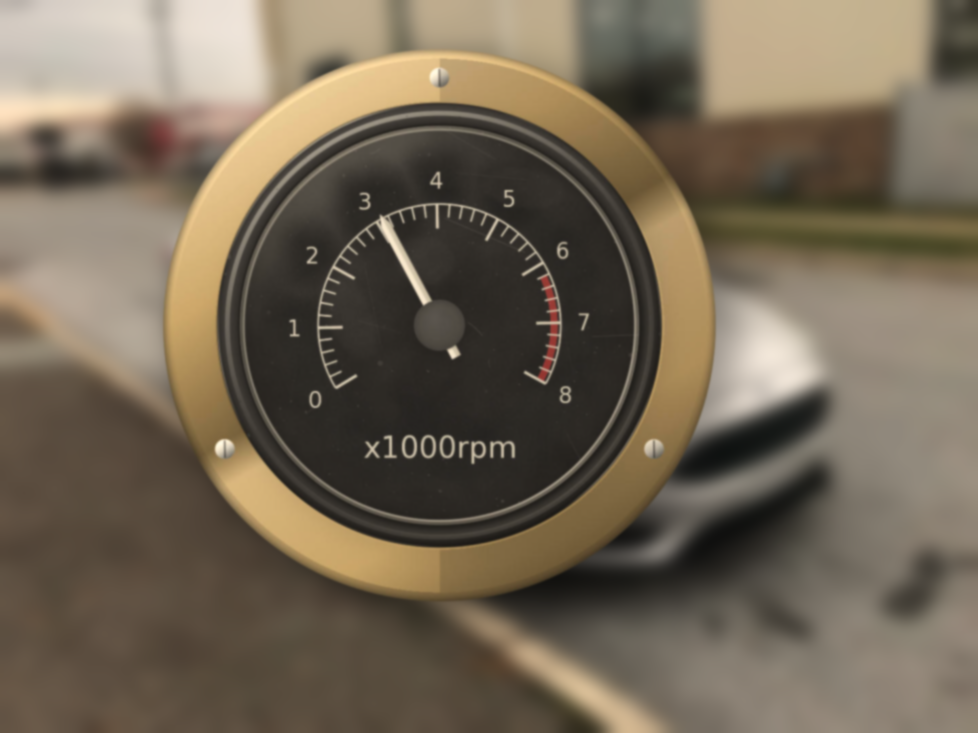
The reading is value=3100 unit=rpm
